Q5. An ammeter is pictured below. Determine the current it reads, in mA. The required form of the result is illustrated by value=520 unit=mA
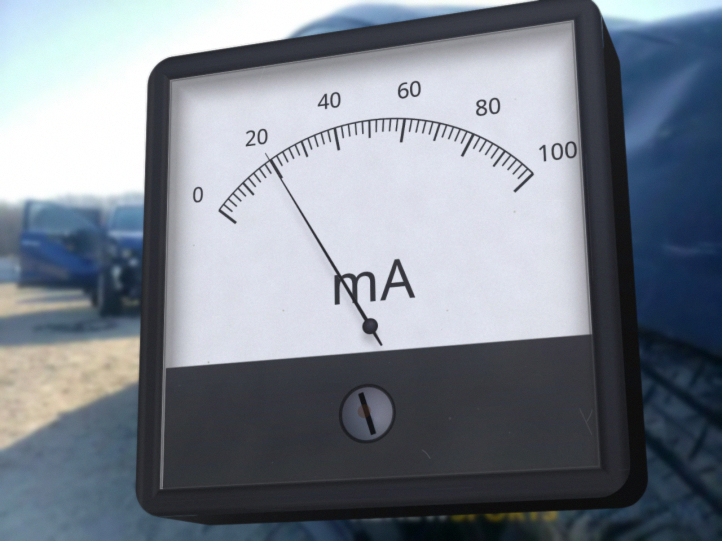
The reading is value=20 unit=mA
